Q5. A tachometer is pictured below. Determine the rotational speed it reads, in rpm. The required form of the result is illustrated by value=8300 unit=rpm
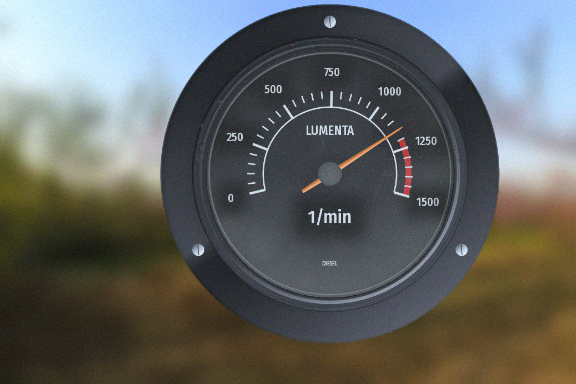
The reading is value=1150 unit=rpm
